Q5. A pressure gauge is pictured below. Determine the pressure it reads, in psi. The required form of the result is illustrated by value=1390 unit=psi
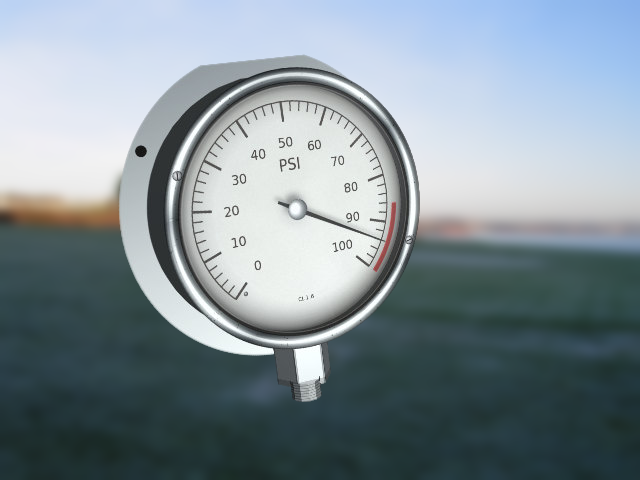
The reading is value=94 unit=psi
